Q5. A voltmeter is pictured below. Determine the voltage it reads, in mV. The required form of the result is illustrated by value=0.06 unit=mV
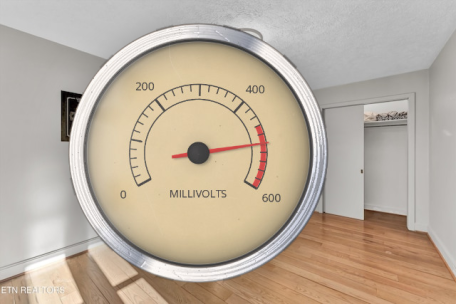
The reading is value=500 unit=mV
